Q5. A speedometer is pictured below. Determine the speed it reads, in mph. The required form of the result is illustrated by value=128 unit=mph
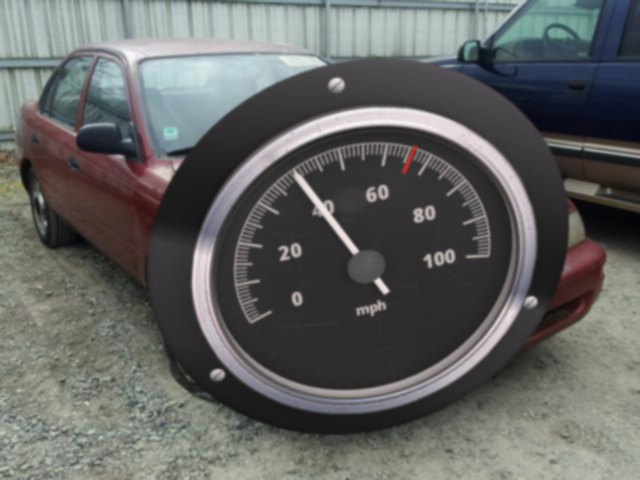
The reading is value=40 unit=mph
